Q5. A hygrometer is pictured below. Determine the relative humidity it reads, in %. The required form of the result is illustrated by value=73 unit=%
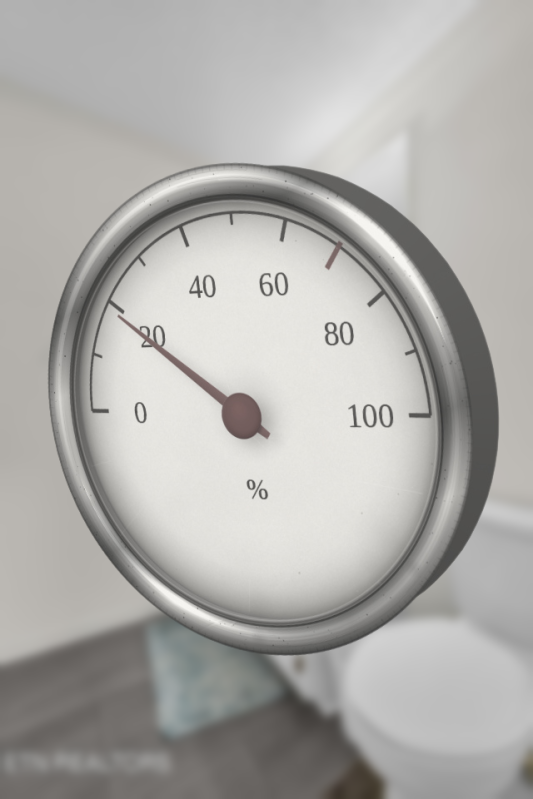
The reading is value=20 unit=%
